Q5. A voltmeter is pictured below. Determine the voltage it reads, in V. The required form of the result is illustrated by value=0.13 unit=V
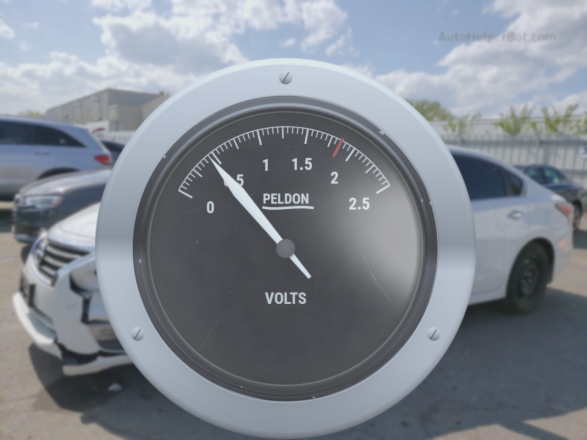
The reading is value=0.45 unit=V
